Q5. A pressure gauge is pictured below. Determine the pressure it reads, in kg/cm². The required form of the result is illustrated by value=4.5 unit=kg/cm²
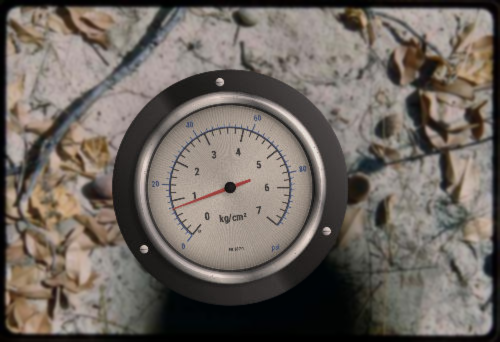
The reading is value=0.8 unit=kg/cm²
